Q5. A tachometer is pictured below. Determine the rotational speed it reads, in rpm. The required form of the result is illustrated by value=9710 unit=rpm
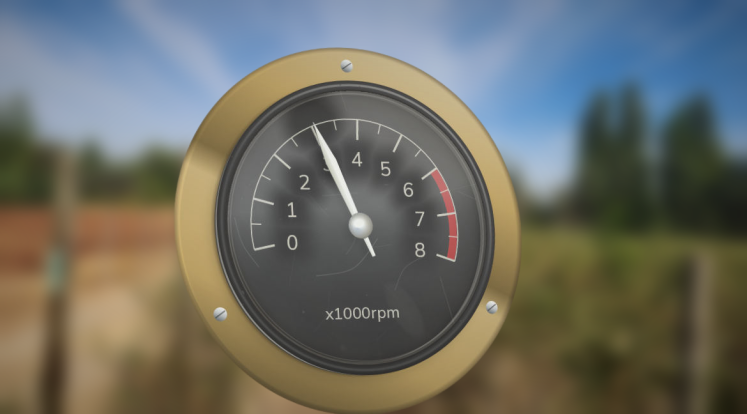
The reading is value=3000 unit=rpm
